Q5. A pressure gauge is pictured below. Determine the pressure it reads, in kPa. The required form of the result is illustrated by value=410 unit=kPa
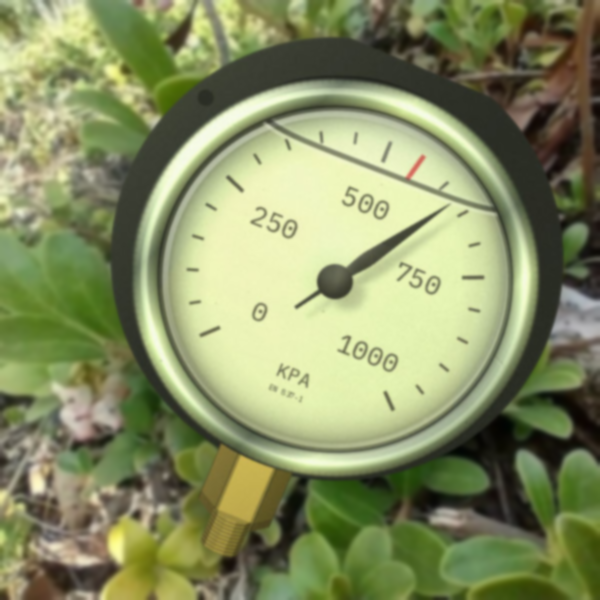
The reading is value=625 unit=kPa
